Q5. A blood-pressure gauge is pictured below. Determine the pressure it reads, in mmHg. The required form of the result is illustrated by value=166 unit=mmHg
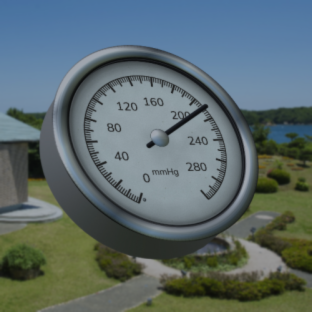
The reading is value=210 unit=mmHg
